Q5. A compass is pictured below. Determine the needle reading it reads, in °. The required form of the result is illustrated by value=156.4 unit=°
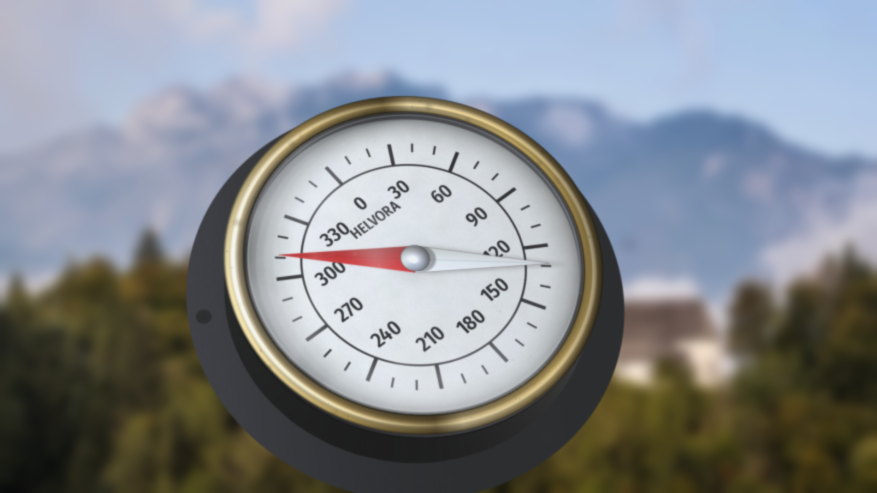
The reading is value=310 unit=°
